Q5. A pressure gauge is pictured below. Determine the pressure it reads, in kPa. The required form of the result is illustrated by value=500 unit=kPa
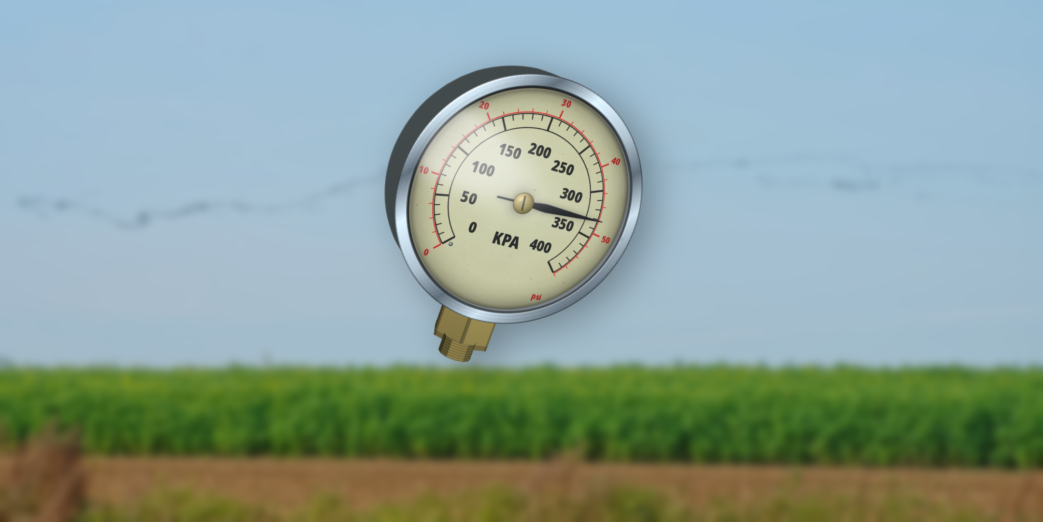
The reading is value=330 unit=kPa
